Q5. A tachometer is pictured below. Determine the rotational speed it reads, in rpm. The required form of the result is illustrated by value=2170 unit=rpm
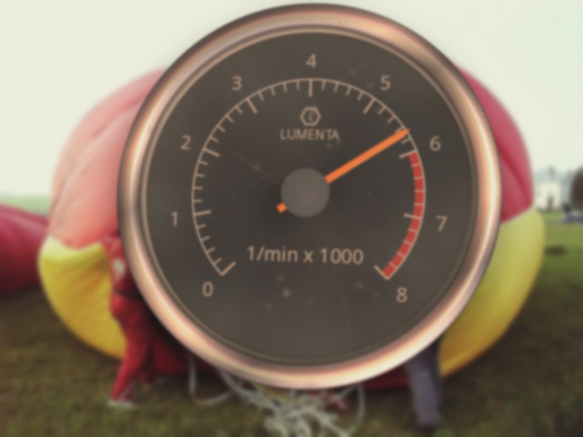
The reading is value=5700 unit=rpm
